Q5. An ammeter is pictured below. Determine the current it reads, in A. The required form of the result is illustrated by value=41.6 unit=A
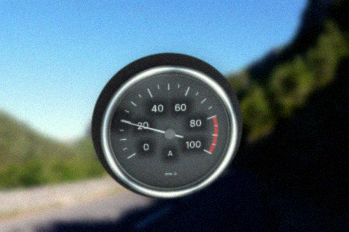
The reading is value=20 unit=A
